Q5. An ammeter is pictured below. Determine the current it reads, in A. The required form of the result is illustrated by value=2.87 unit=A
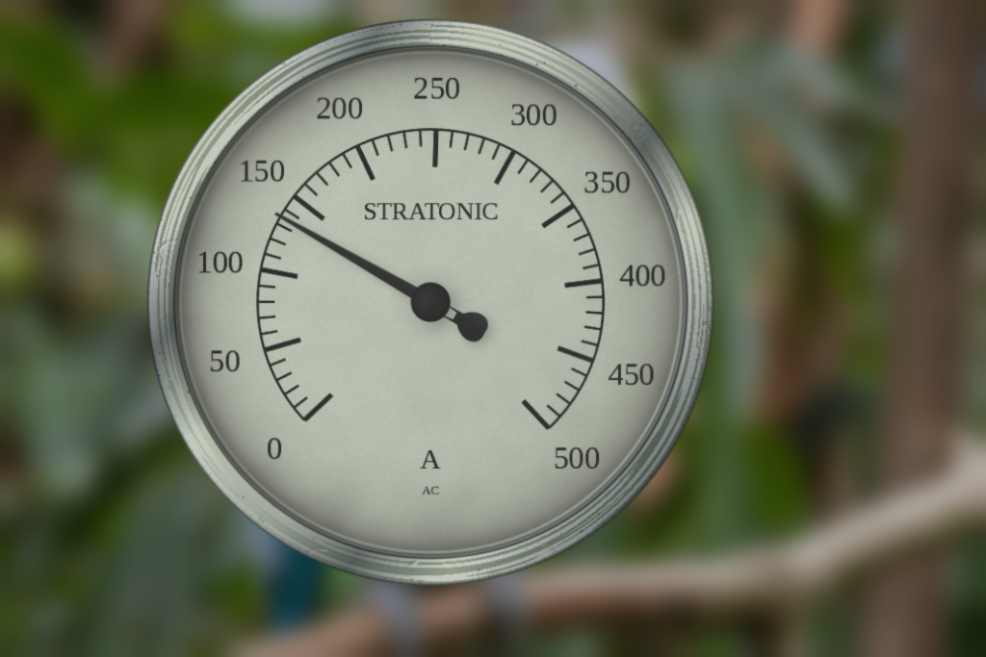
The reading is value=135 unit=A
